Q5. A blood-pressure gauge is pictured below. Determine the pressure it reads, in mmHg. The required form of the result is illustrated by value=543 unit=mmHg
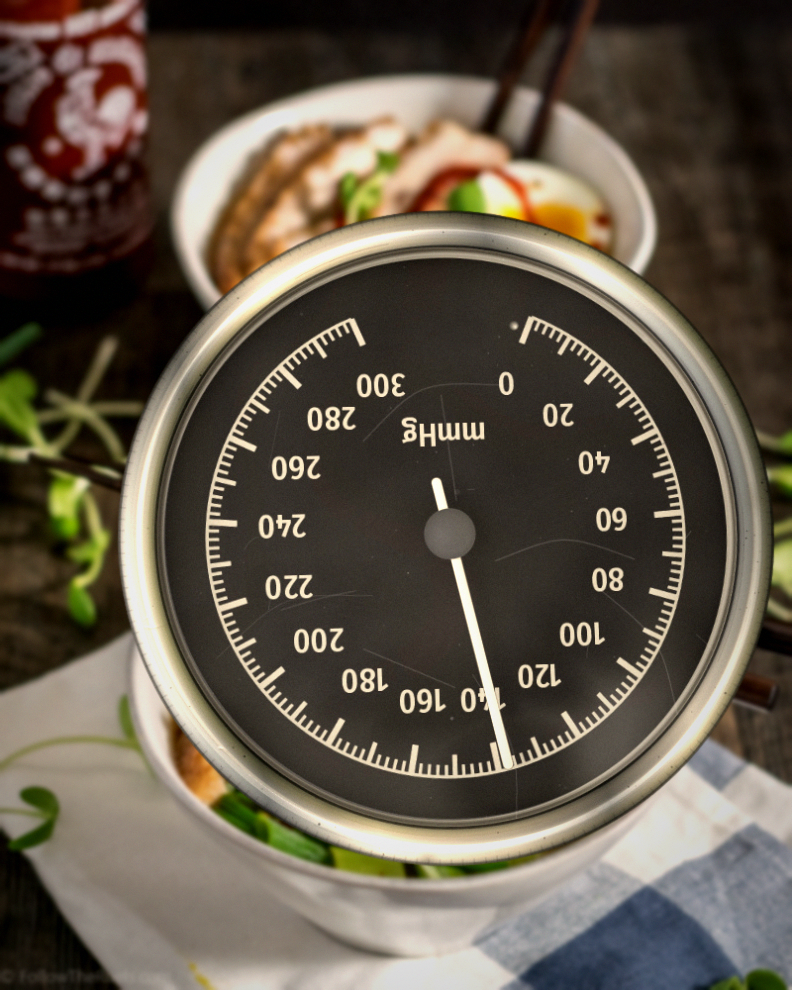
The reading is value=138 unit=mmHg
